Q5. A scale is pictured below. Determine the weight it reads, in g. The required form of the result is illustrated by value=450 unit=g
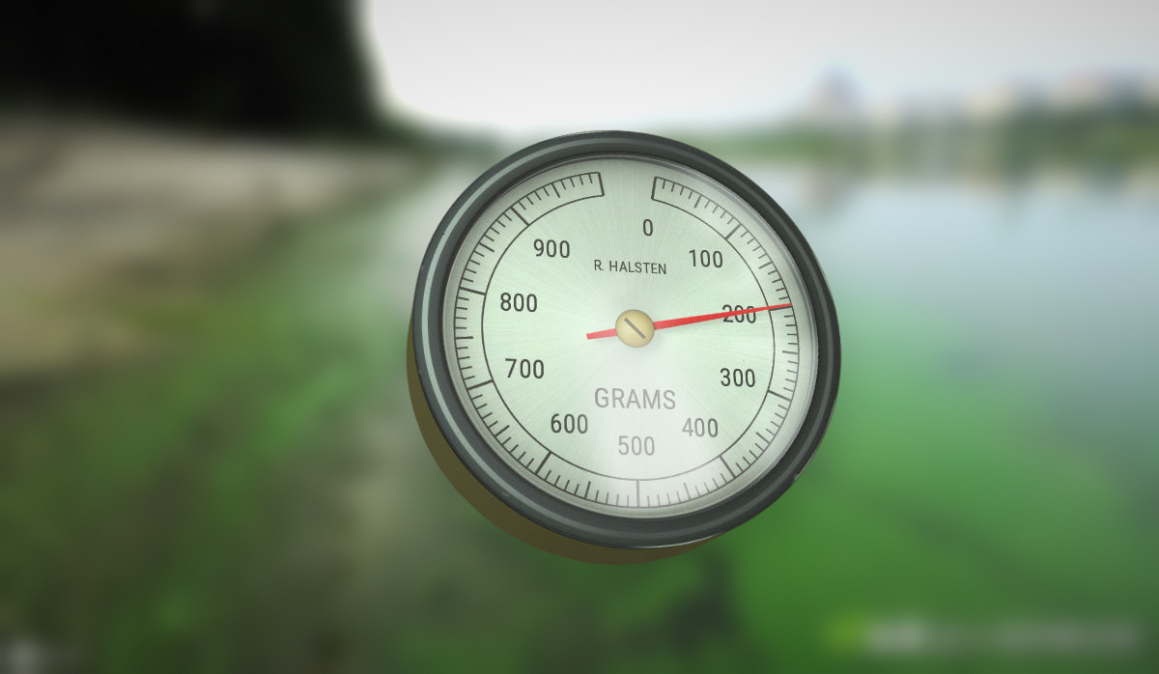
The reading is value=200 unit=g
